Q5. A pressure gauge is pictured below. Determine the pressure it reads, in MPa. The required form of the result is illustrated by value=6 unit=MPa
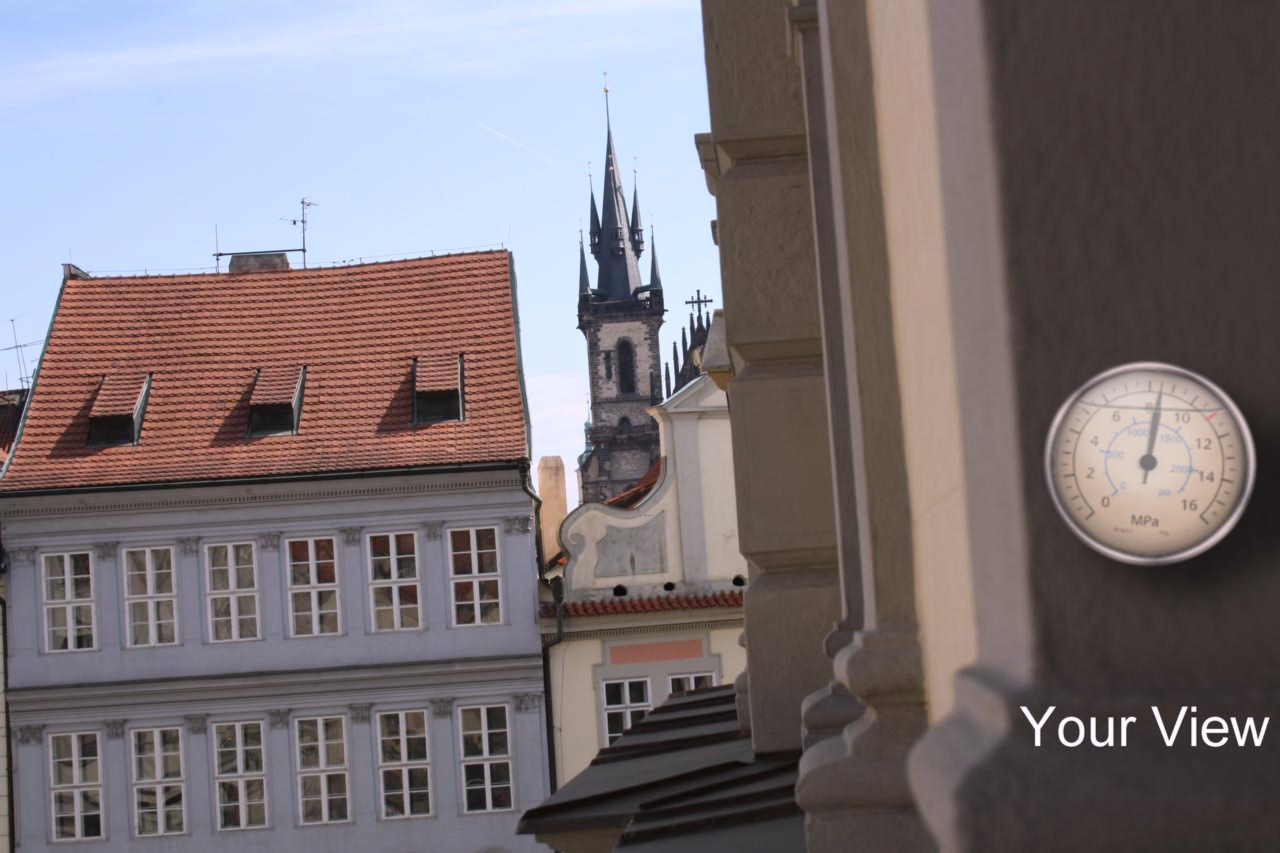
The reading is value=8.5 unit=MPa
